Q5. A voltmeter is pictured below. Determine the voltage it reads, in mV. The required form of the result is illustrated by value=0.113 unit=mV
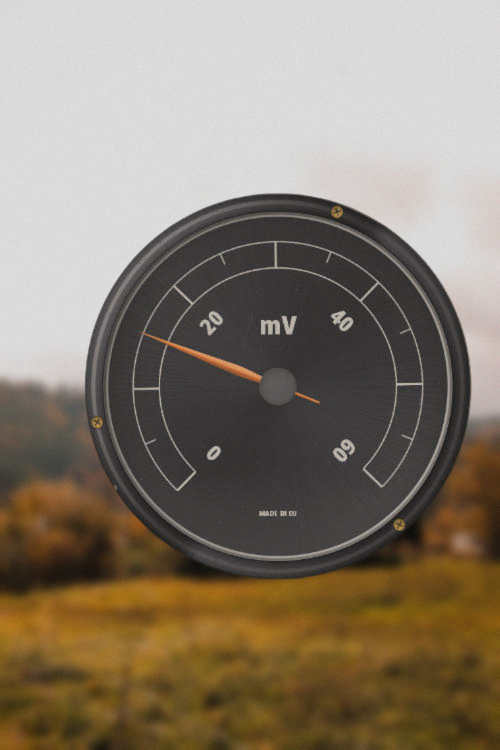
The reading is value=15 unit=mV
